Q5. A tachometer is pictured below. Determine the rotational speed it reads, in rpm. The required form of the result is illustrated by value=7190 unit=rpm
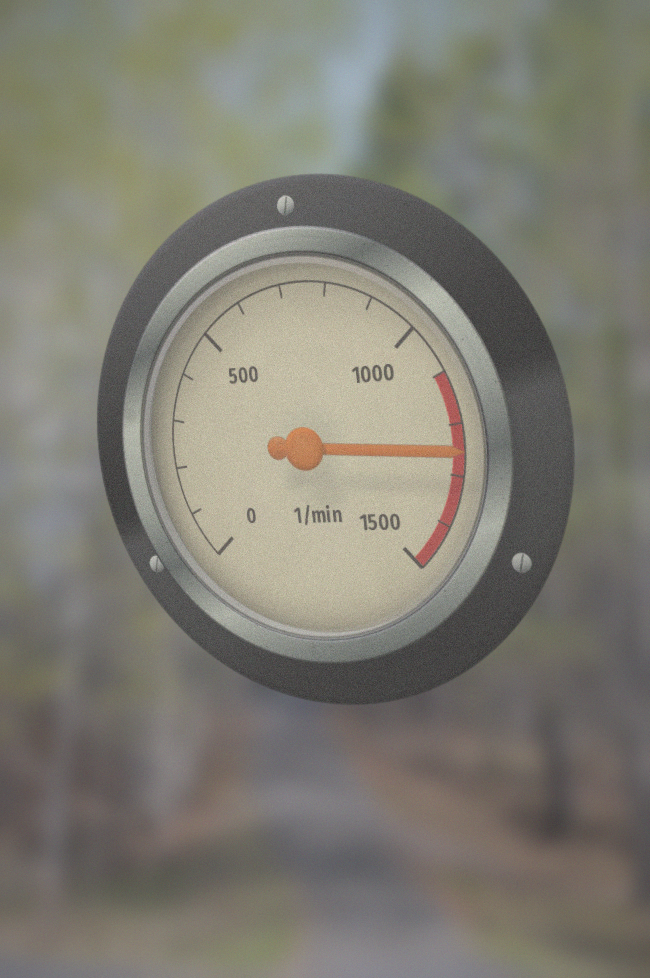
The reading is value=1250 unit=rpm
